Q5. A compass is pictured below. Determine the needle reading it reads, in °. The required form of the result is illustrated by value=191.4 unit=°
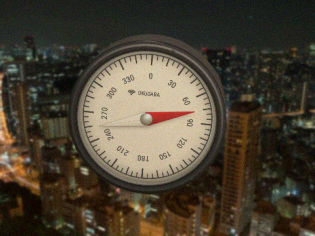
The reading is value=75 unit=°
